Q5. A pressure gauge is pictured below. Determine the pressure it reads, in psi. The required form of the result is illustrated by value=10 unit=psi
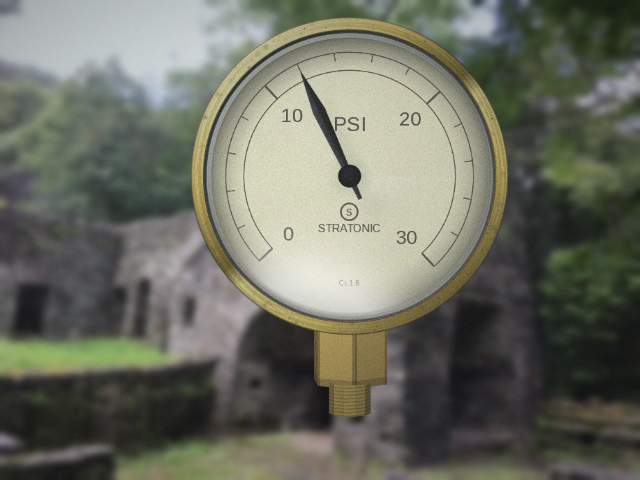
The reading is value=12 unit=psi
